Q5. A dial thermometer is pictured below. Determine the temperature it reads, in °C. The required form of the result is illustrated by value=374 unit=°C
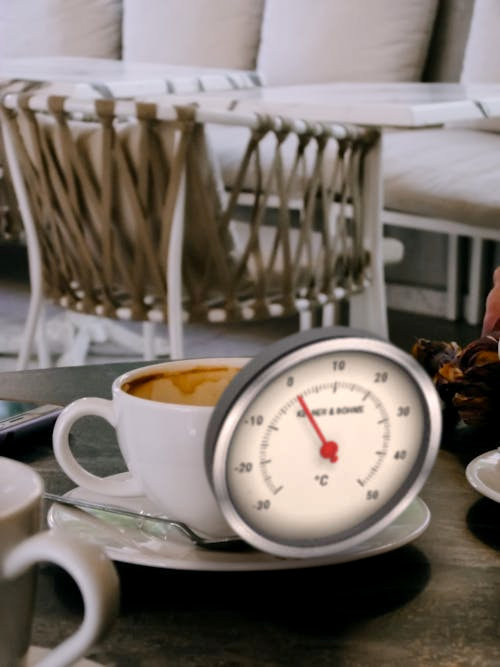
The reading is value=0 unit=°C
